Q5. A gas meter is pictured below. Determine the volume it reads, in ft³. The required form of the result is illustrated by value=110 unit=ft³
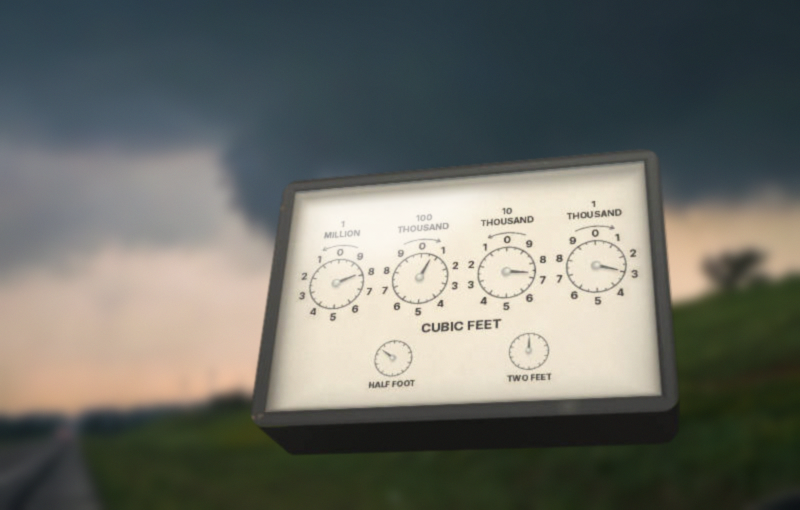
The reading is value=807300 unit=ft³
